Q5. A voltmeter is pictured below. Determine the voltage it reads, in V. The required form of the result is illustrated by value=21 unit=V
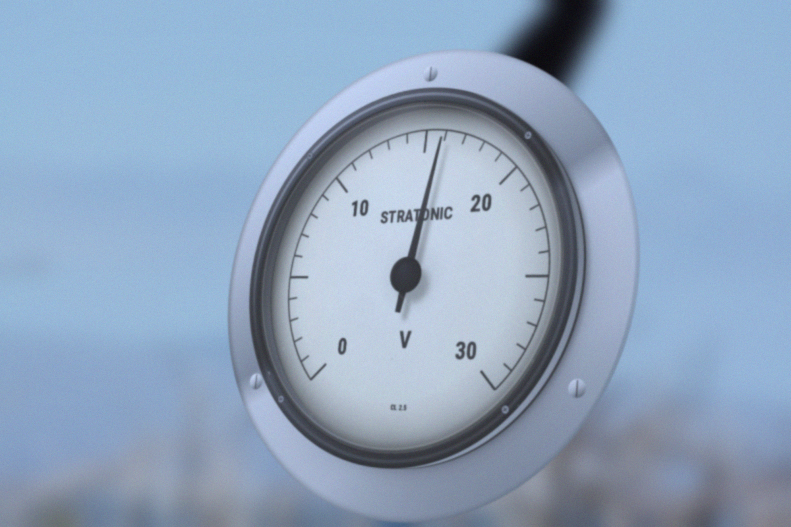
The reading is value=16 unit=V
